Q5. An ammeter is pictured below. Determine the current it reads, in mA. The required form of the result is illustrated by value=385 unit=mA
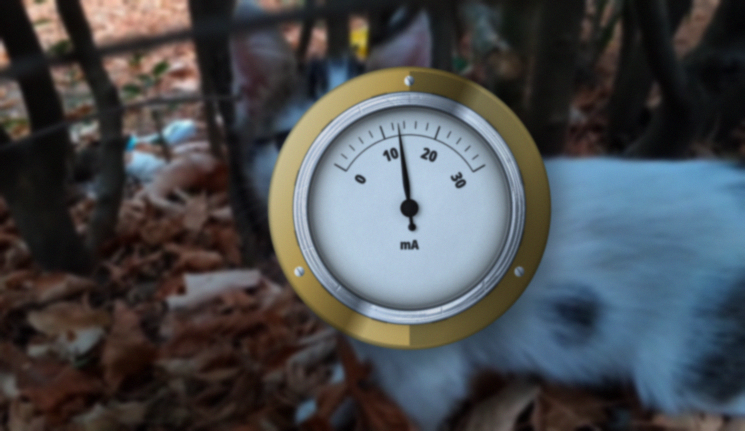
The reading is value=13 unit=mA
